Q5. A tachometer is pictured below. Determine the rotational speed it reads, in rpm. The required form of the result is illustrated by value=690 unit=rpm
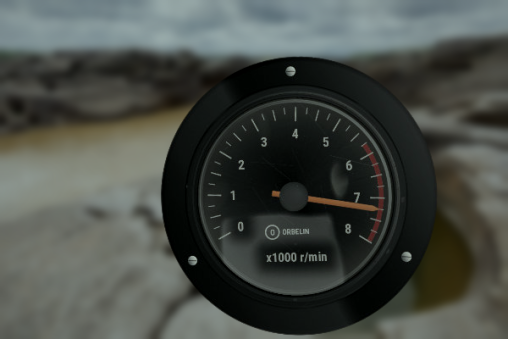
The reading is value=7250 unit=rpm
